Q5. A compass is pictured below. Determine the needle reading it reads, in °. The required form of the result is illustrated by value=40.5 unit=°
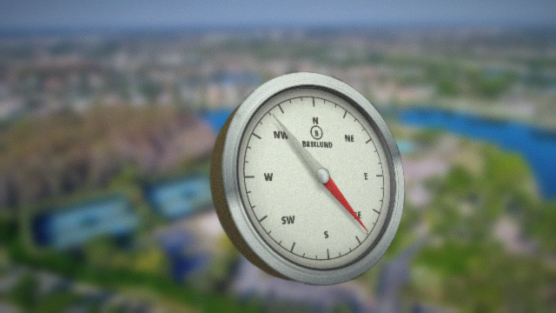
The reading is value=140 unit=°
